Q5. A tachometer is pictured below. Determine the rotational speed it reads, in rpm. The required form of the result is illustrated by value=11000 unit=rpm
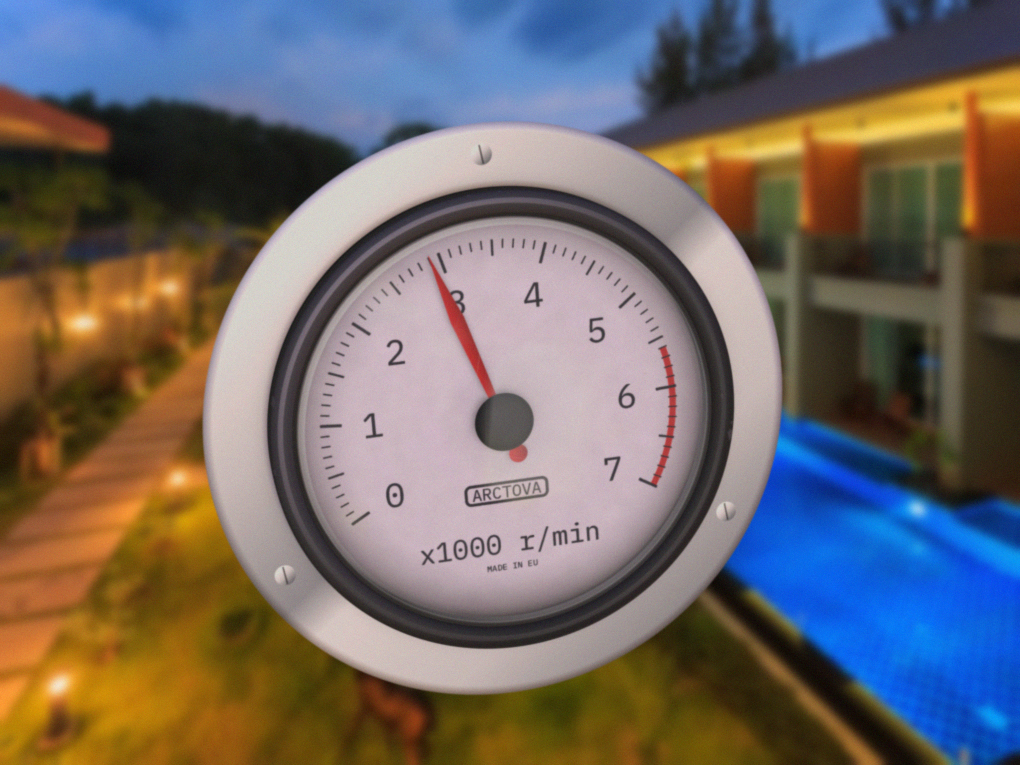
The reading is value=2900 unit=rpm
